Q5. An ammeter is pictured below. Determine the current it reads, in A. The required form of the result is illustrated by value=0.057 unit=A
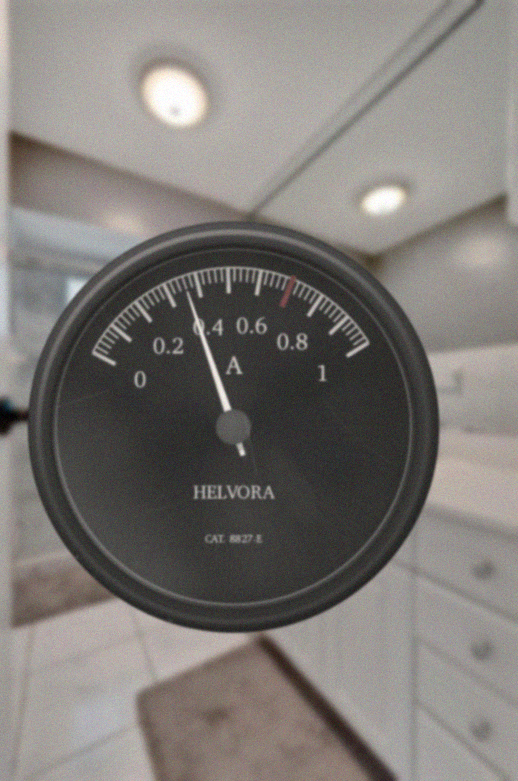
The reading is value=0.36 unit=A
